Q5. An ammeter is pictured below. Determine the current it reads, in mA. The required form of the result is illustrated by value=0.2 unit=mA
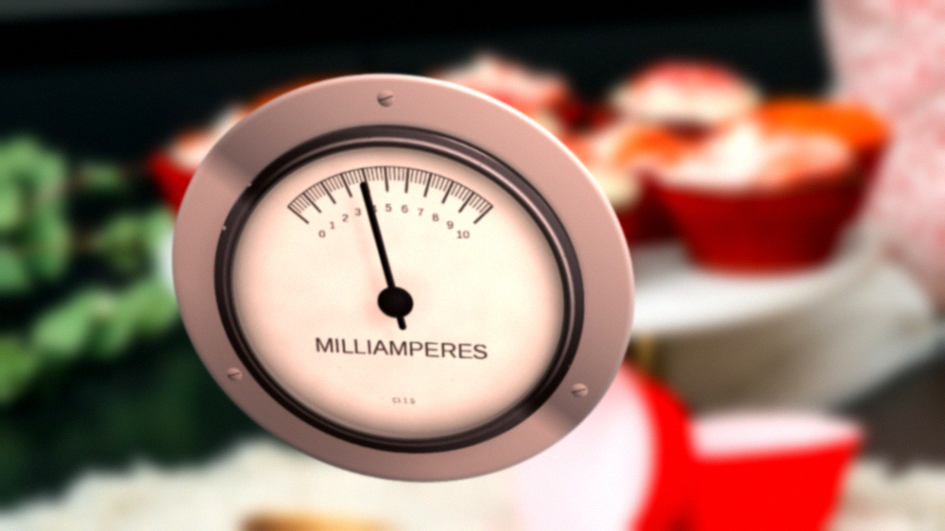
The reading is value=4 unit=mA
